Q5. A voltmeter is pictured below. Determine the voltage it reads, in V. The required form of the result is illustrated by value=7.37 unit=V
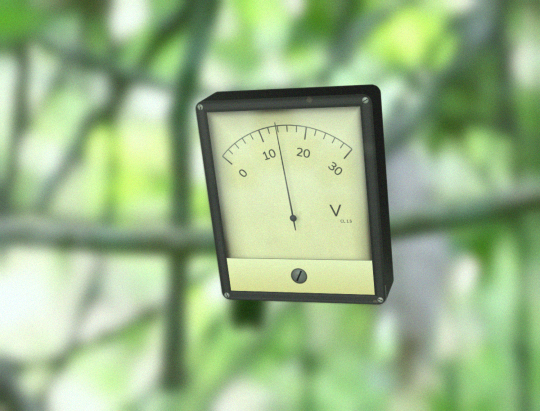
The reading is value=14 unit=V
